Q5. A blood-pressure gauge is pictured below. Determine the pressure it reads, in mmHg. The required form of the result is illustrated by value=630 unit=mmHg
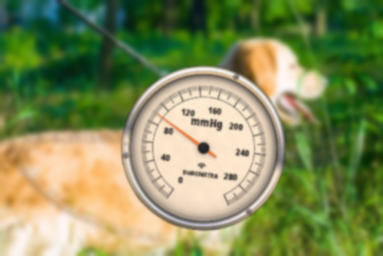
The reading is value=90 unit=mmHg
